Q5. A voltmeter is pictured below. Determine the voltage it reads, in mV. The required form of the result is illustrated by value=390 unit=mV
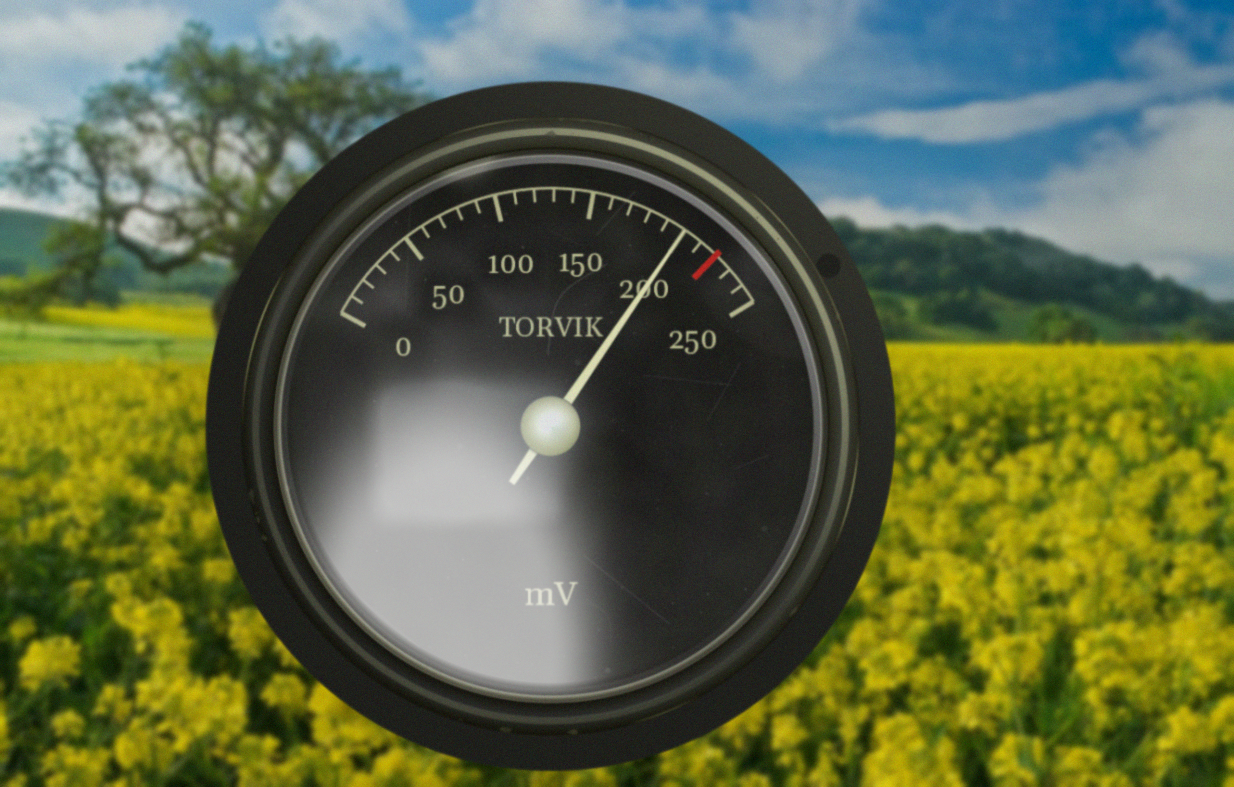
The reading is value=200 unit=mV
